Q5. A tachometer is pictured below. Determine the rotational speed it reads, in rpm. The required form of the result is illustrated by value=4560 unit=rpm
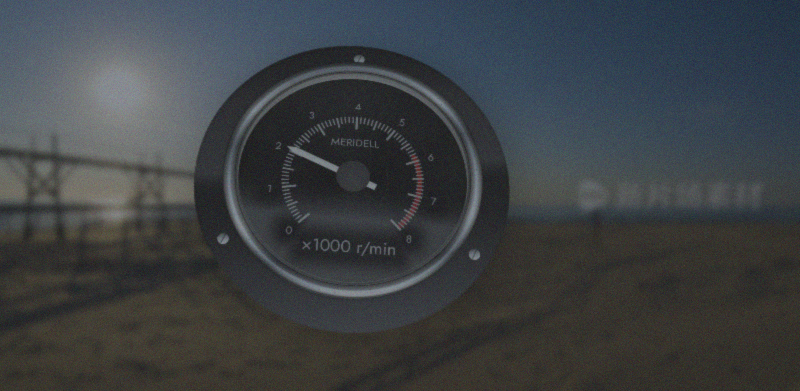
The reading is value=2000 unit=rpm
